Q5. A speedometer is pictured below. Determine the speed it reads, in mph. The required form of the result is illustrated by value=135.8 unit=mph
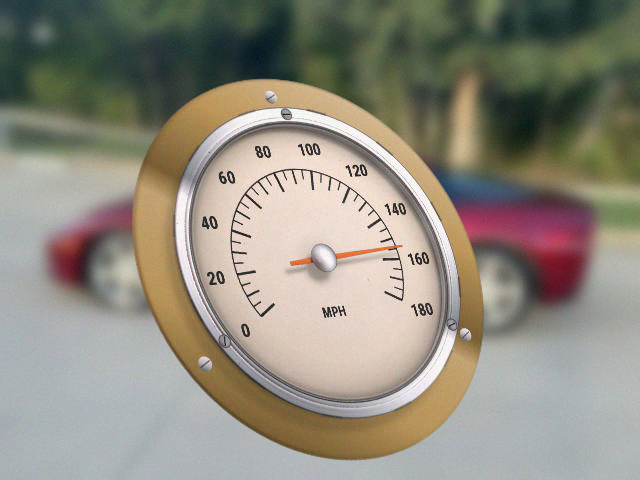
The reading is value=155 unit=mph
